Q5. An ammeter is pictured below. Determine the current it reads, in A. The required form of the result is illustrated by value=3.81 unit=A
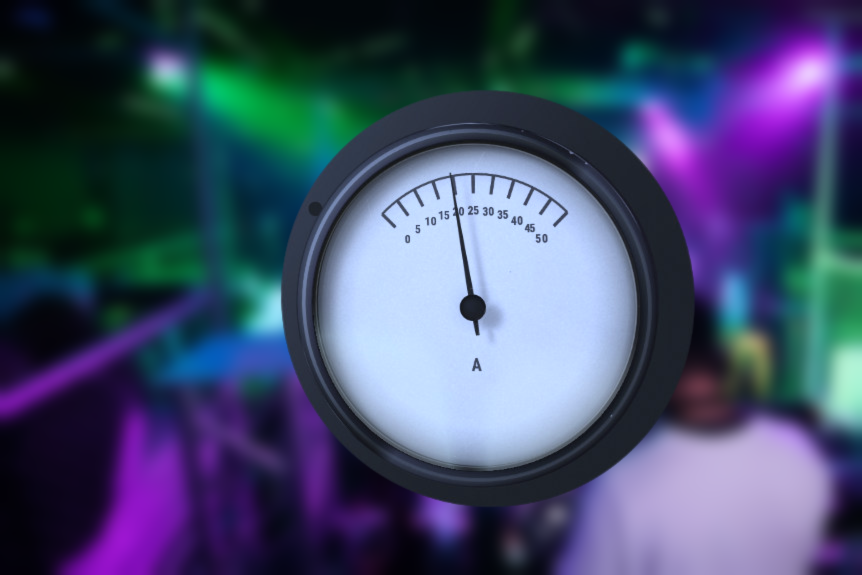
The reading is value=20 unit=A
